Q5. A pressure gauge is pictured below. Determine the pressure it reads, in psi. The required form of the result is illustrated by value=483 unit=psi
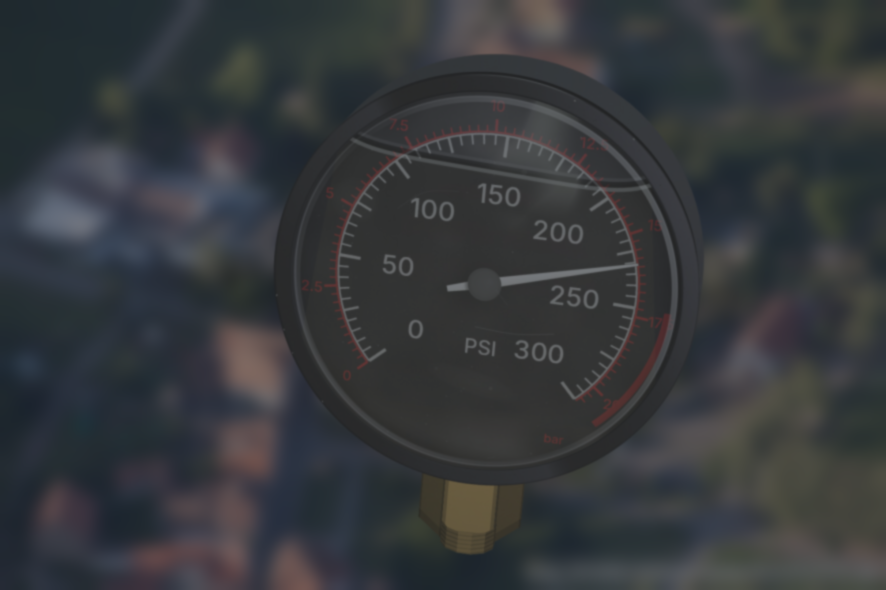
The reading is value=230 unit=psi
